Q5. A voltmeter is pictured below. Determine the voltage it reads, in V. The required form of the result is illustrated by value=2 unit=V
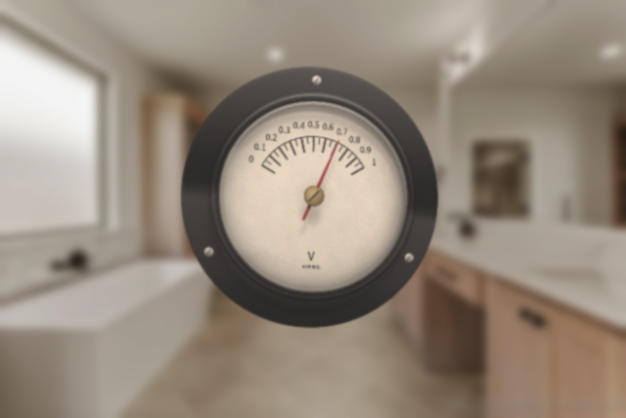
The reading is value=0.7 unit=V
